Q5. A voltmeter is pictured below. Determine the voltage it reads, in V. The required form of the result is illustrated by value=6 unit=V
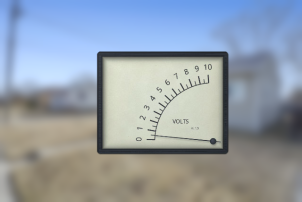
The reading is value=0.5 unit=V
